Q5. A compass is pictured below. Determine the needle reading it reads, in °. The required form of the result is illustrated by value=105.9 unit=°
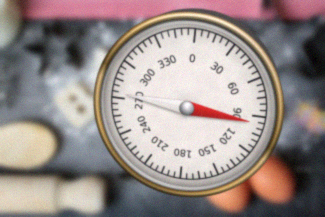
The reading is value=95 unit=°
